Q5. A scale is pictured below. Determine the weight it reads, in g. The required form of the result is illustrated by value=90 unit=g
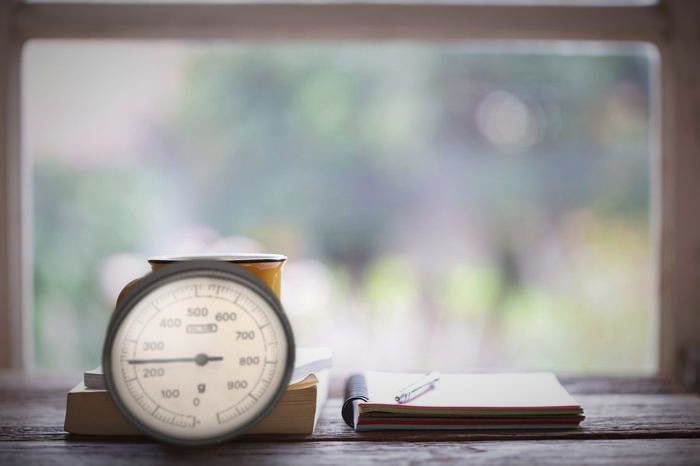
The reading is value=250 unit=g
